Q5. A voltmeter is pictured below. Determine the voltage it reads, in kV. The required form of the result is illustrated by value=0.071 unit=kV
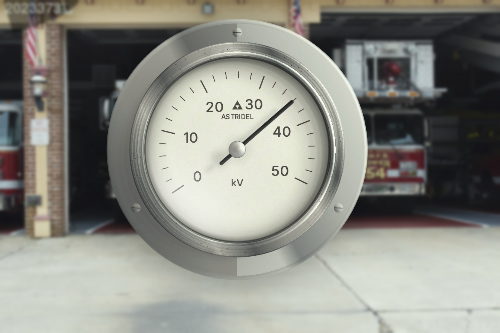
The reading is value=36 unit=kV
